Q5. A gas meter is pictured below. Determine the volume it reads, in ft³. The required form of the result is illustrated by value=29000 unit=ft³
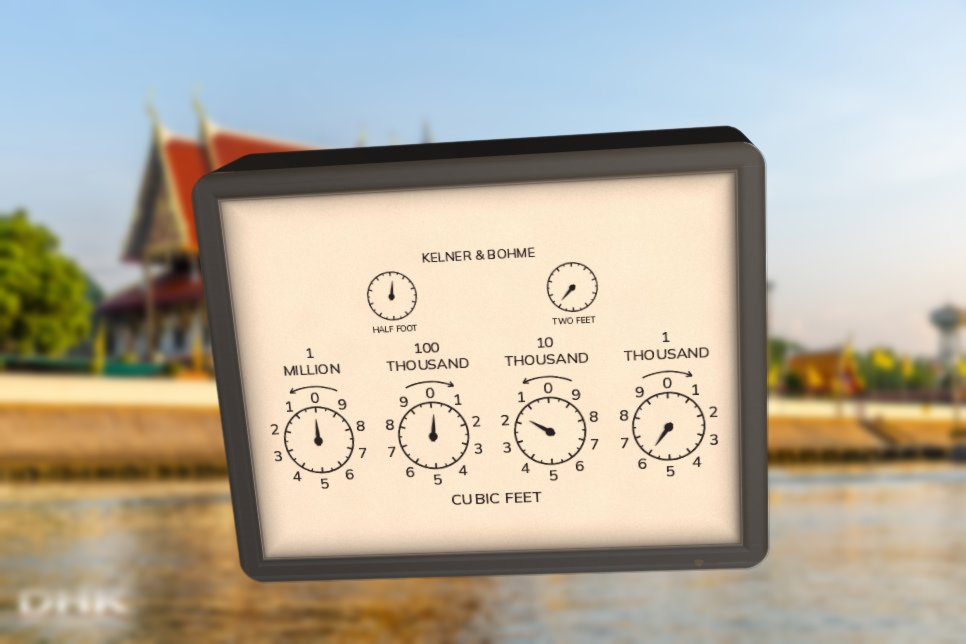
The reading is value=1600 unit=ft³
